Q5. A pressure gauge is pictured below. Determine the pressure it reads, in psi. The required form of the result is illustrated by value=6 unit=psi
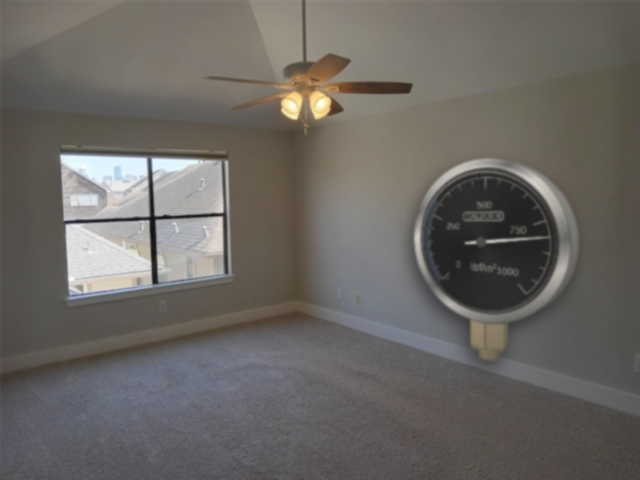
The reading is value=800 unit=psi
